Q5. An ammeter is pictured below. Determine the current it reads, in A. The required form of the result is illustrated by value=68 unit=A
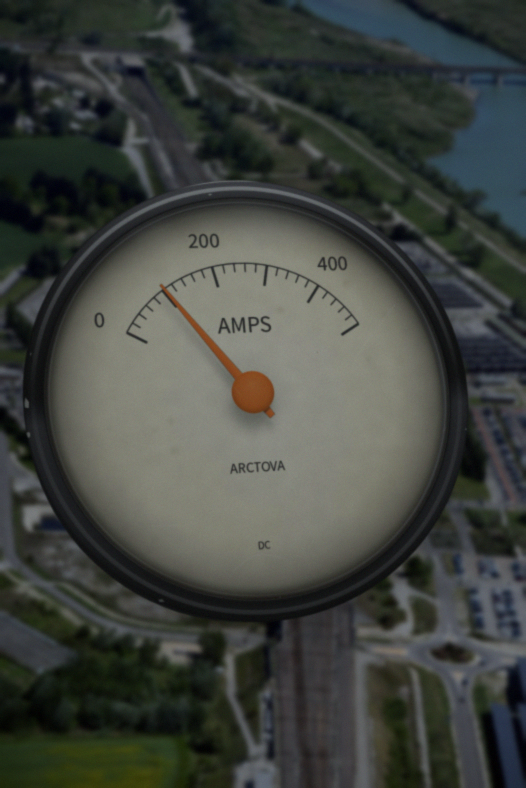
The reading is value=100 unit=A
